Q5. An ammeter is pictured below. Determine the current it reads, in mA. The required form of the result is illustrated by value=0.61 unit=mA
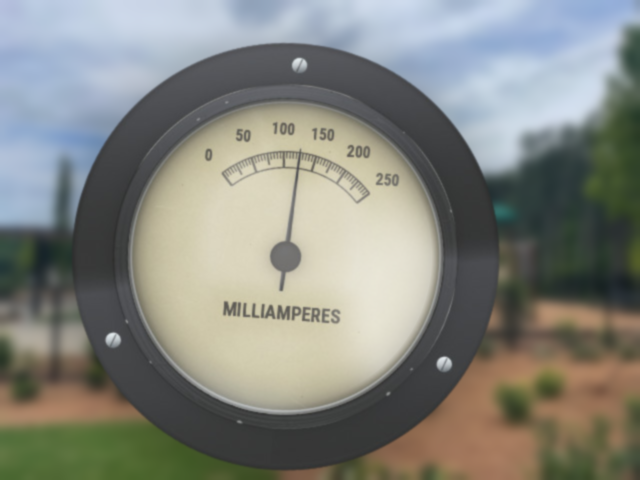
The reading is value=125 unit=mA
